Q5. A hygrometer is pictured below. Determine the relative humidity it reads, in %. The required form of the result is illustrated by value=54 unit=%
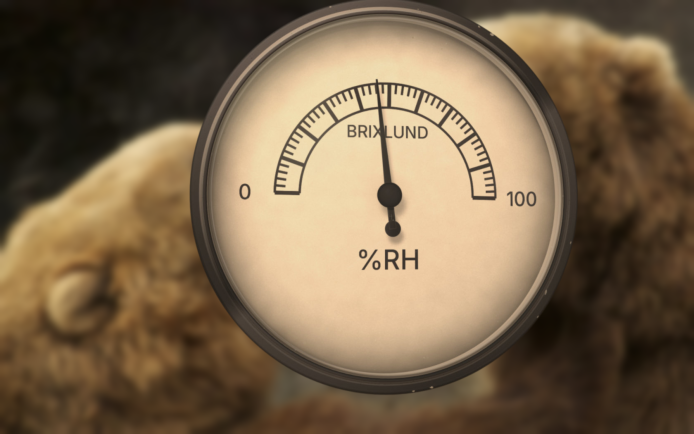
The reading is value=46 unit=%
